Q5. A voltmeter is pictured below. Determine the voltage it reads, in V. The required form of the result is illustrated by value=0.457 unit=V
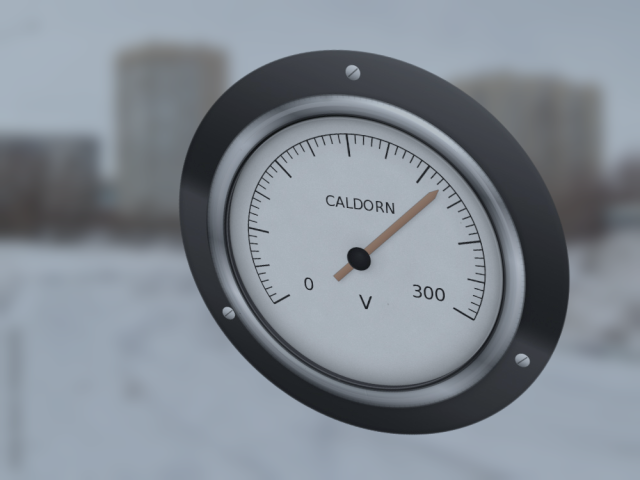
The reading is value=212.5 unit=V
